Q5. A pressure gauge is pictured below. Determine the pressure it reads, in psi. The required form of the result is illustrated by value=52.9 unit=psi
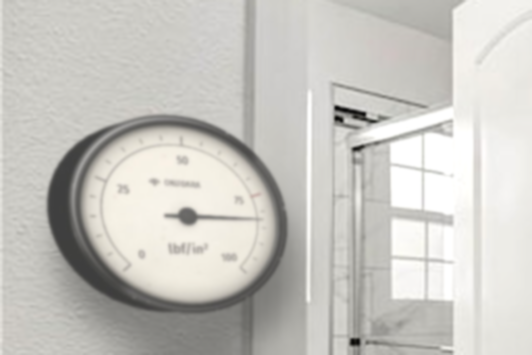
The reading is value=82.5 unit=psi
